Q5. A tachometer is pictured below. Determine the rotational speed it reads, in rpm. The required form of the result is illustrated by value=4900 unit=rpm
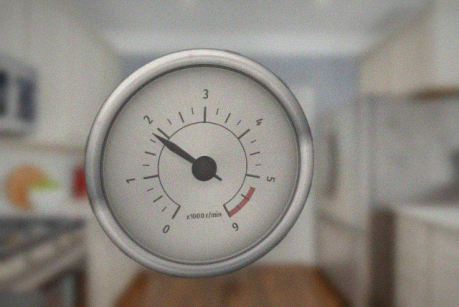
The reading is value=1875 unit=rpm
